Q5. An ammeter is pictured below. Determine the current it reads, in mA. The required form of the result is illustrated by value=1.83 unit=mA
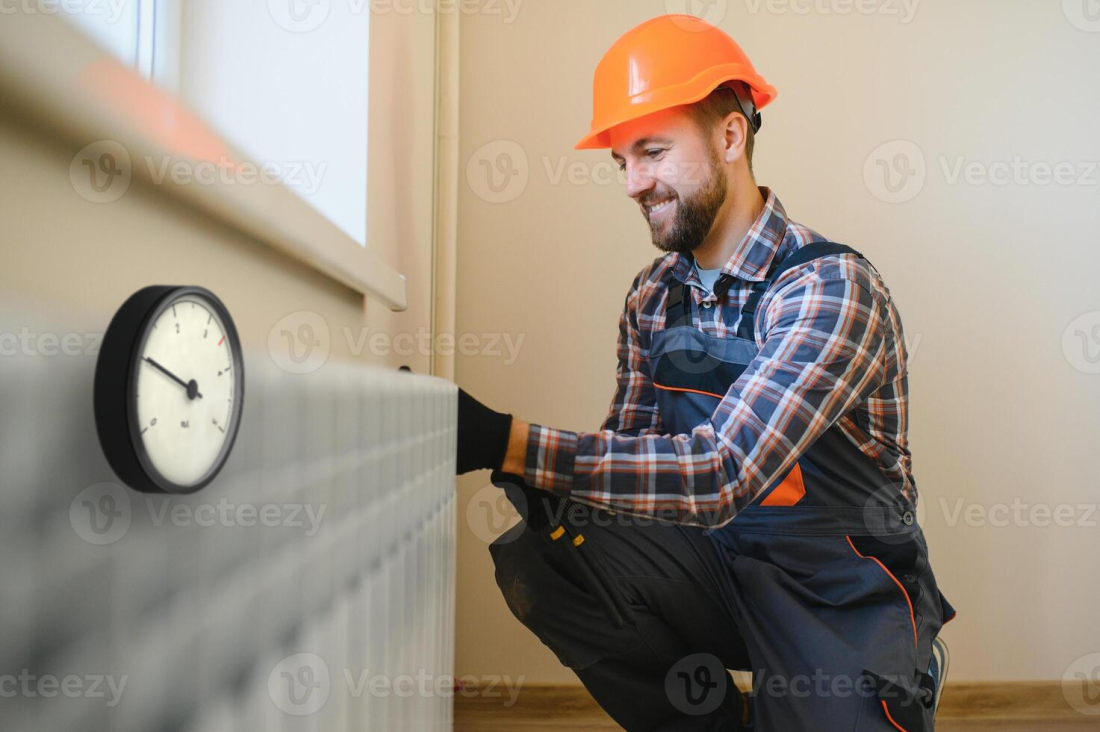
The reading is value=1 unit=mA
